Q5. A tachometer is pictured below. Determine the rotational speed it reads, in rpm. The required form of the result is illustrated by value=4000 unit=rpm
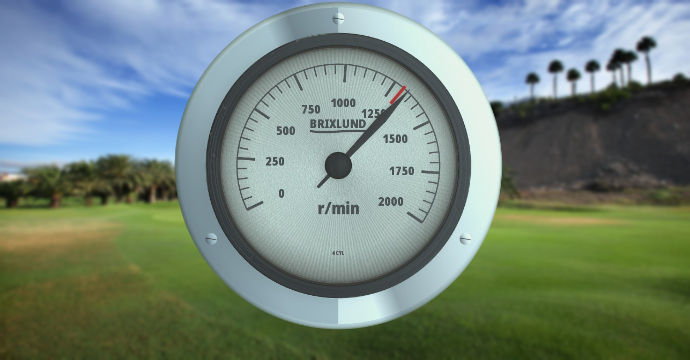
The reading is value=1325 unit=rpm
